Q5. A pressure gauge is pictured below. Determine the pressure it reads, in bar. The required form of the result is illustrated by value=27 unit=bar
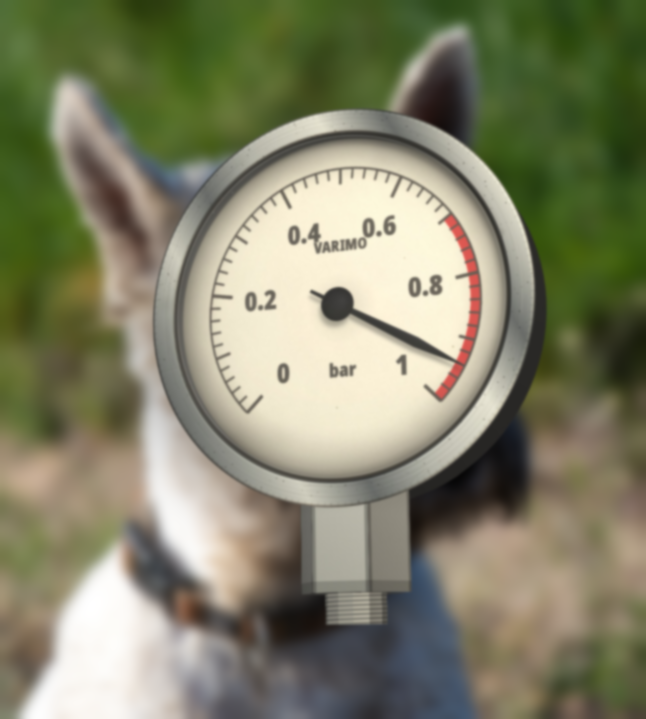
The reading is value=0.94 unit=bar
